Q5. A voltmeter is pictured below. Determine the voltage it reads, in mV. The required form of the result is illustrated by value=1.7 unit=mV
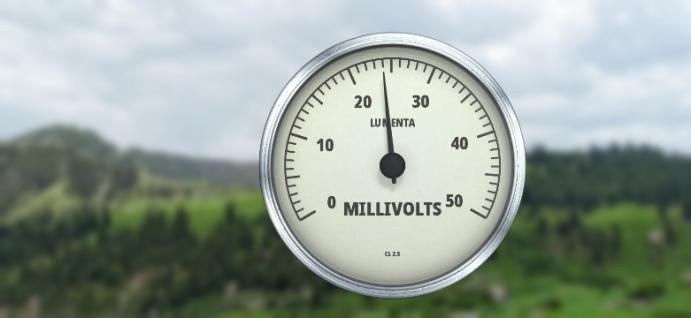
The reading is value=24 unit=mV
